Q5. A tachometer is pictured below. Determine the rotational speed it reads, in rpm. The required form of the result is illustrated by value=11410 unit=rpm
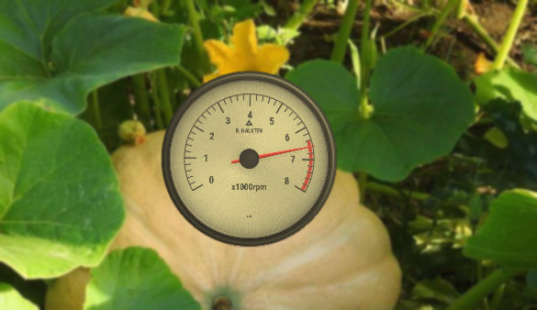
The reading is value=6600 unit=rpm
